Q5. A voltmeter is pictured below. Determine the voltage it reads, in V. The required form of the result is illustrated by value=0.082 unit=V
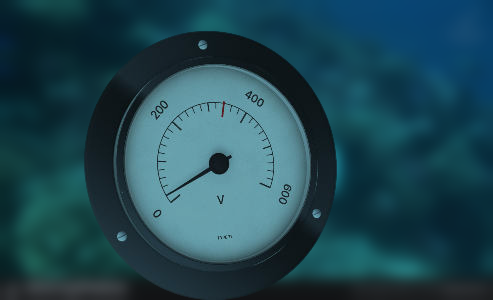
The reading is value=20 unit=V
